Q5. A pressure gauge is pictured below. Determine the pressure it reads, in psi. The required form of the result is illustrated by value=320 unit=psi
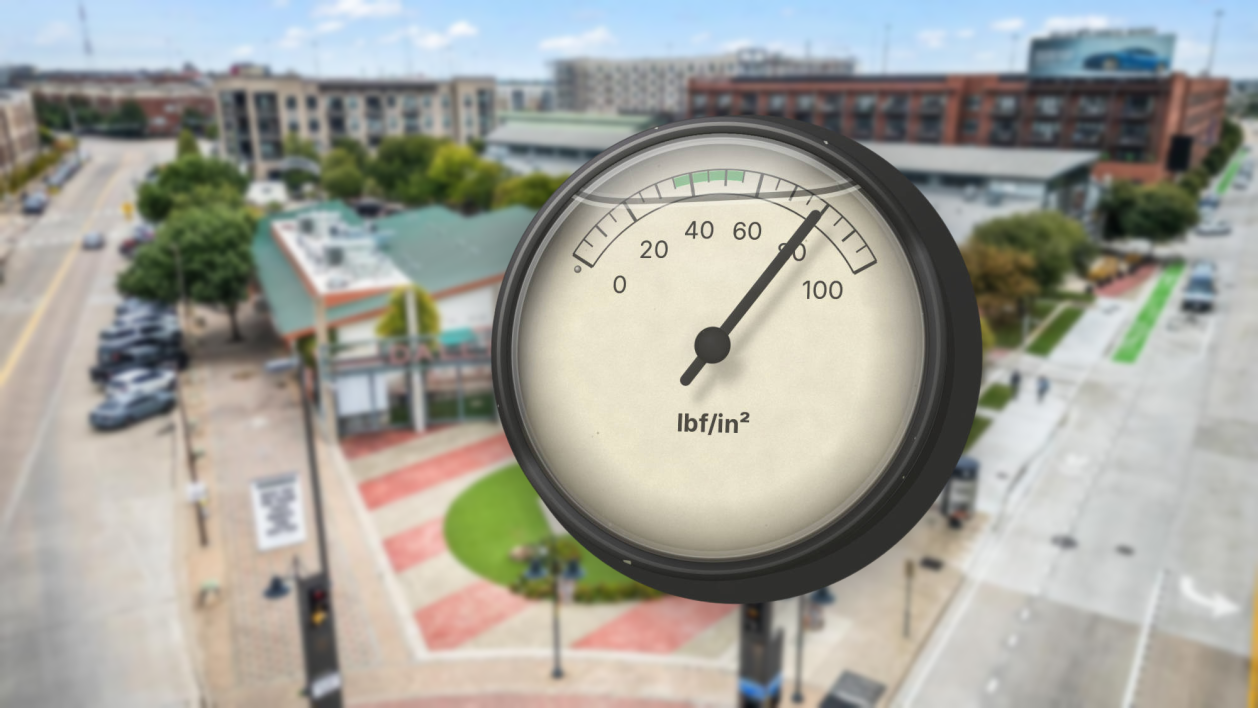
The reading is value=80 unit=psi
